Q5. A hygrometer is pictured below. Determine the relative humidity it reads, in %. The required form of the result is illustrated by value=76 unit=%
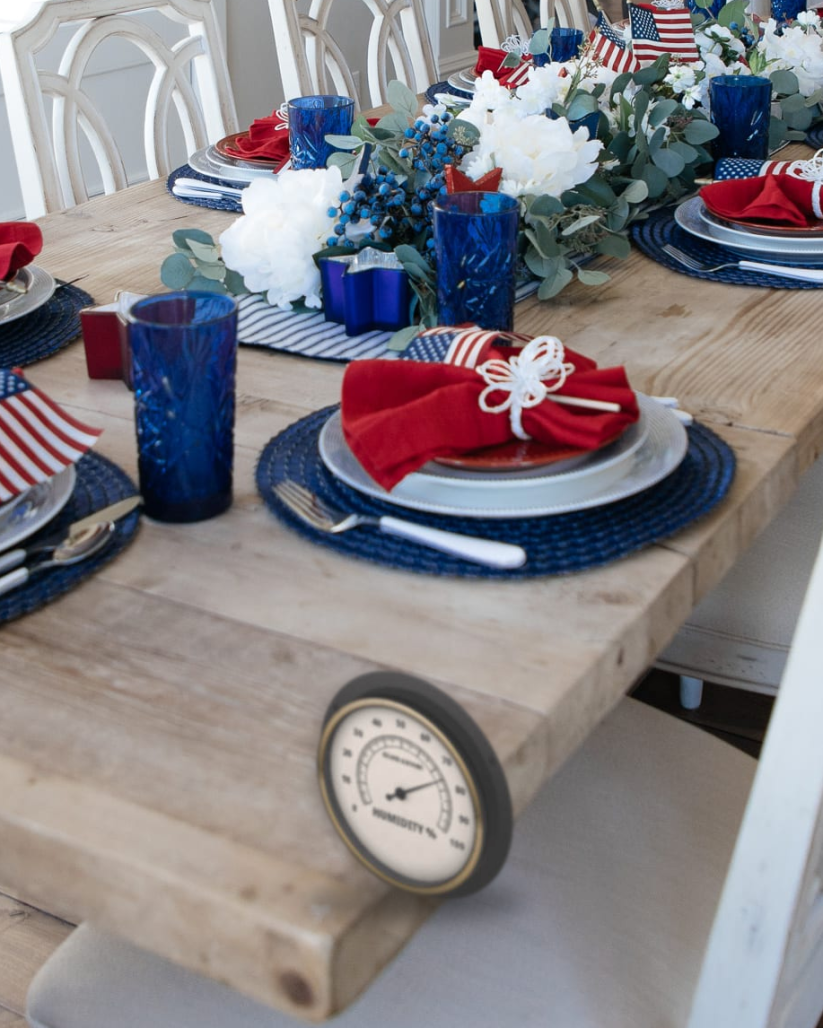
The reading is value=75 unit=%
